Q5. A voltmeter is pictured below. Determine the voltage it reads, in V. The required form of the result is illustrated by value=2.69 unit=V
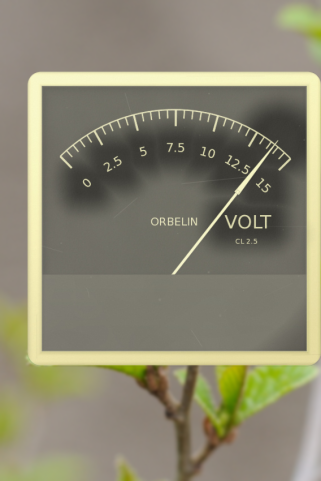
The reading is value=13.75 unit=V
